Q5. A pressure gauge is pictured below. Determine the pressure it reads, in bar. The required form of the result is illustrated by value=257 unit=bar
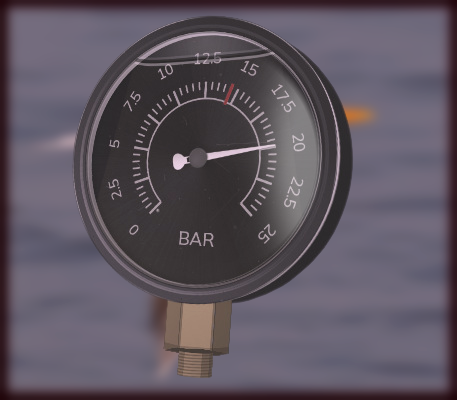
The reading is value=20 unit=bar
